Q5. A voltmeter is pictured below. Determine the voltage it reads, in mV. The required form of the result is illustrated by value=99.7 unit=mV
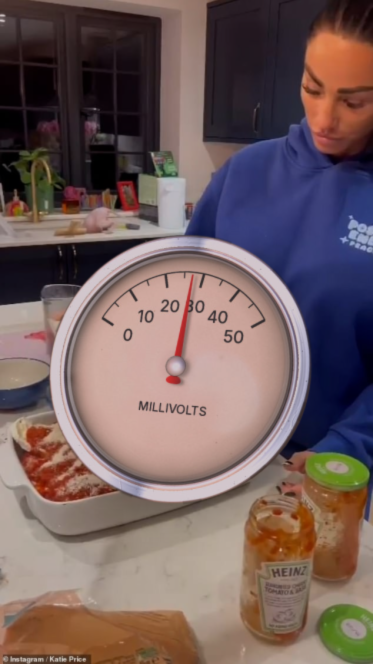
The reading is value=27.5 unit=mV
